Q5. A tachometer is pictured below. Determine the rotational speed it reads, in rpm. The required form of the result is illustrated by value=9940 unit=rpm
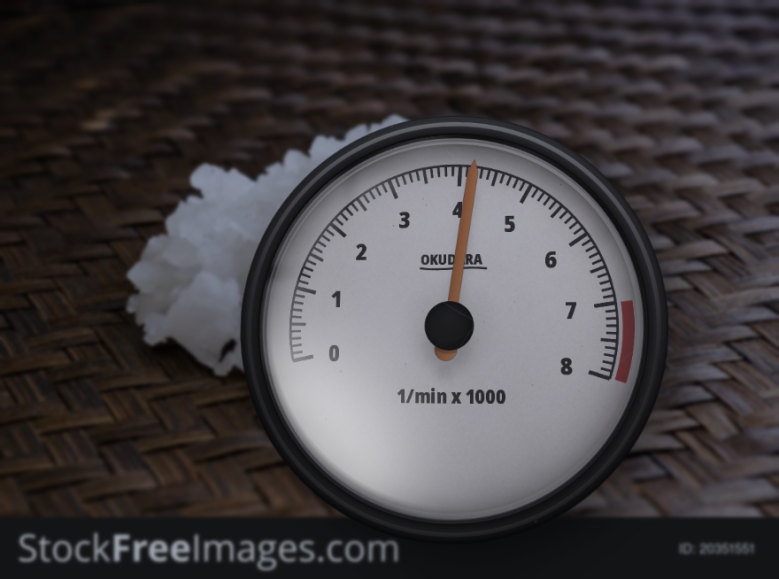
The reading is value=4200 unit=rpm
